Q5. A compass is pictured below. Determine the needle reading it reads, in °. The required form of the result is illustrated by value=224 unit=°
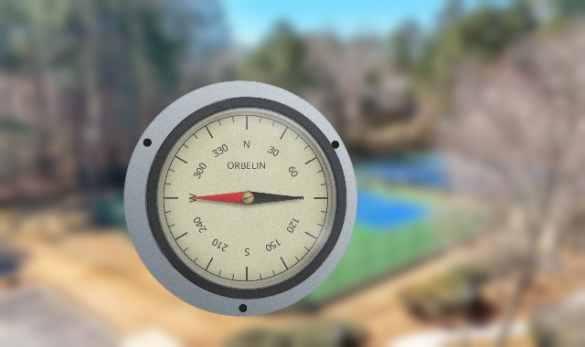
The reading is value=270 unit=°
